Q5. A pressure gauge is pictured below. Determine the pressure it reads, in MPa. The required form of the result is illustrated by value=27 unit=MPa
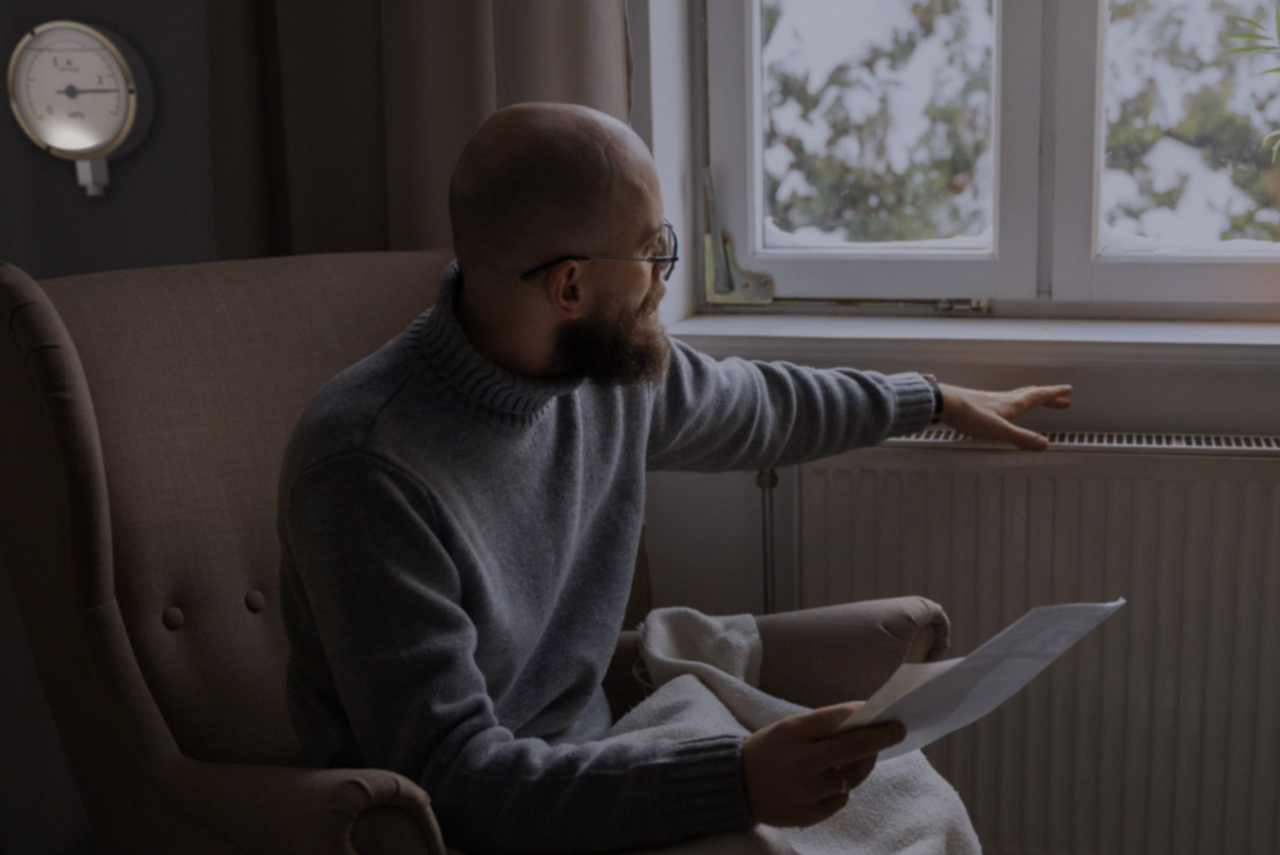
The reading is value=2.2 unit=MPa
